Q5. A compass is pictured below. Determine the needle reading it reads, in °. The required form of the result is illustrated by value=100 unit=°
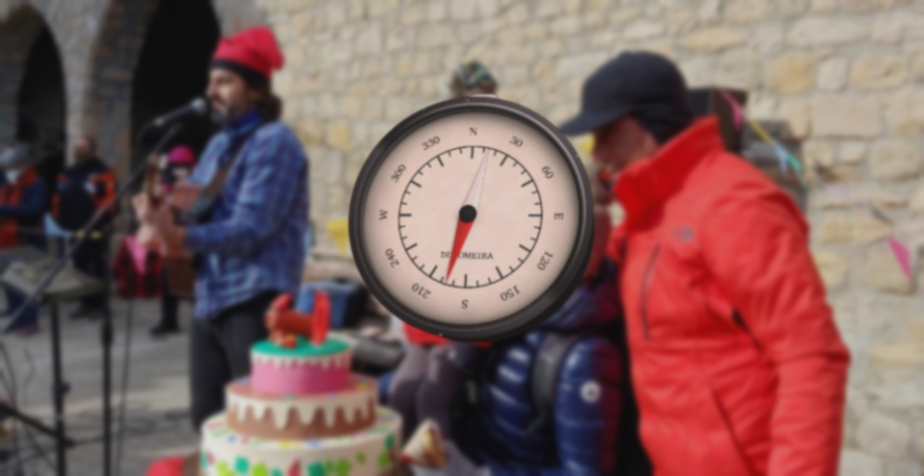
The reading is value=195 unit=°
